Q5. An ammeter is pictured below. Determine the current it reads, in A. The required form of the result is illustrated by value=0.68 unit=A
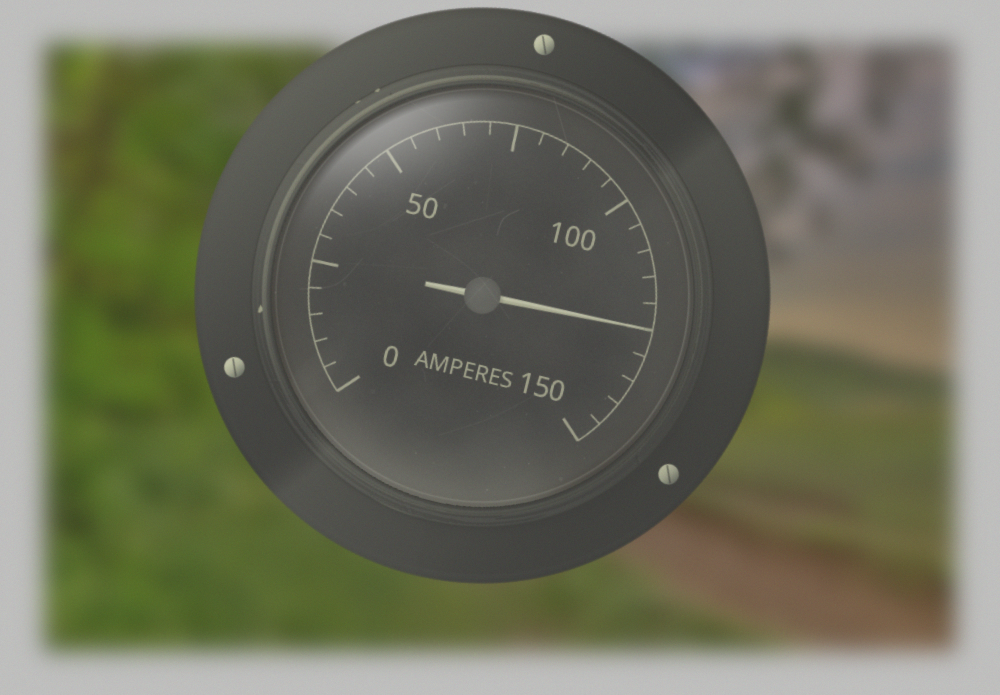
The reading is value=125 unit=A
